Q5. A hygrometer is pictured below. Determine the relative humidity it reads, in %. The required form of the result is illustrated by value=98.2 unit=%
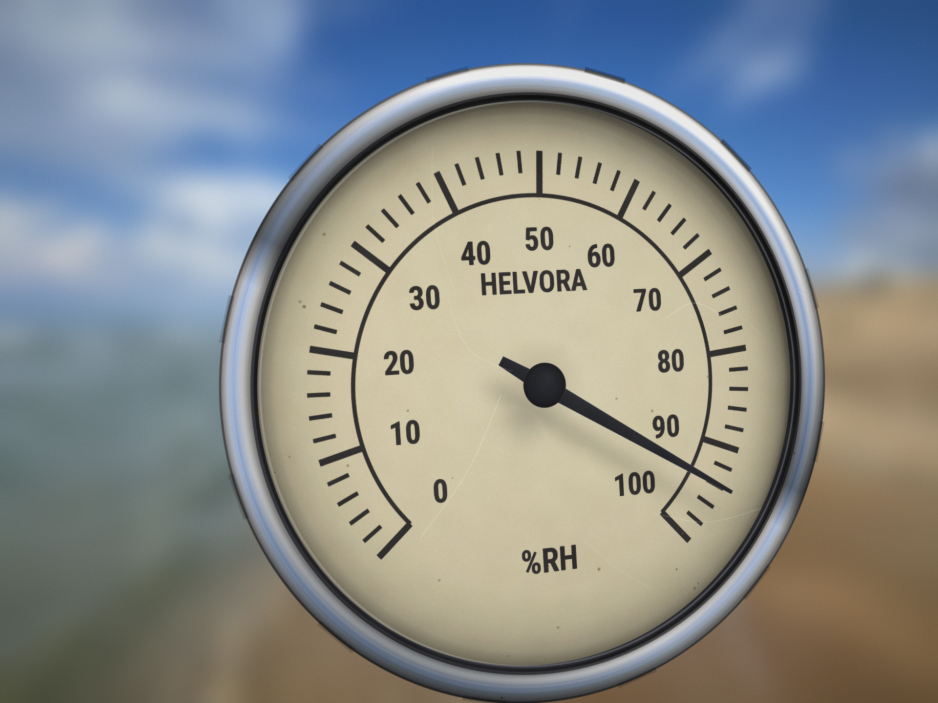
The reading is value=94 unit=%
